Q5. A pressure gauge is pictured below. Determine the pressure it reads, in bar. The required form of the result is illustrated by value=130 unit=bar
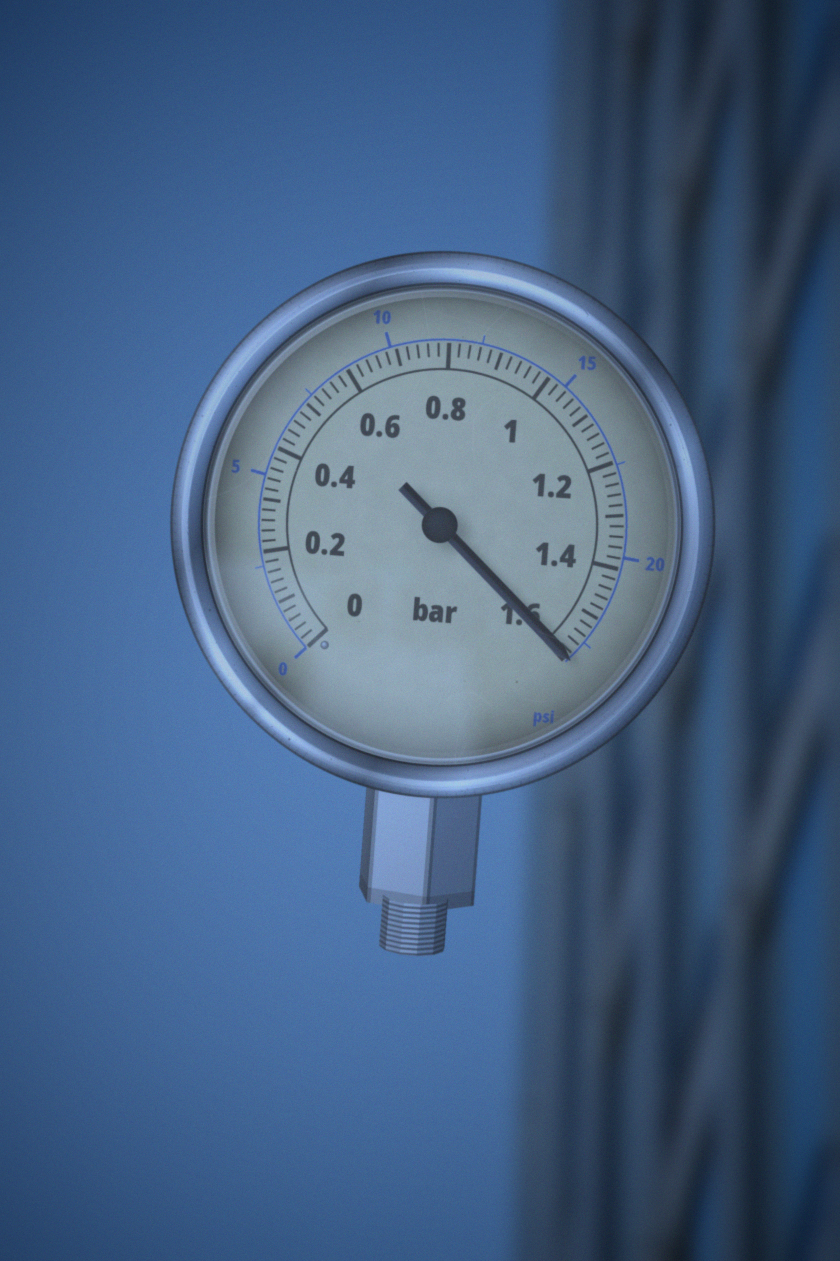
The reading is value=1.59 unit=bar
